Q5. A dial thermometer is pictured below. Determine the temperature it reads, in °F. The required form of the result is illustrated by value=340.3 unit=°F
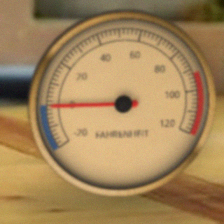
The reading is value=0 unit=°F
